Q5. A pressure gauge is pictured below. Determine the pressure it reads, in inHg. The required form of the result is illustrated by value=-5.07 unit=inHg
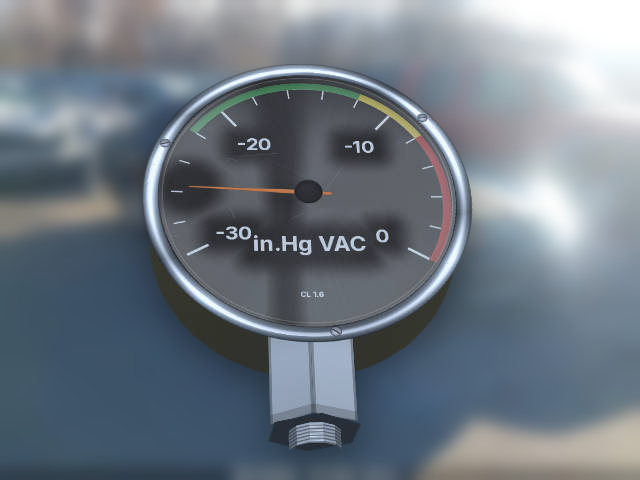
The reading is value=-26 unit=inHg
